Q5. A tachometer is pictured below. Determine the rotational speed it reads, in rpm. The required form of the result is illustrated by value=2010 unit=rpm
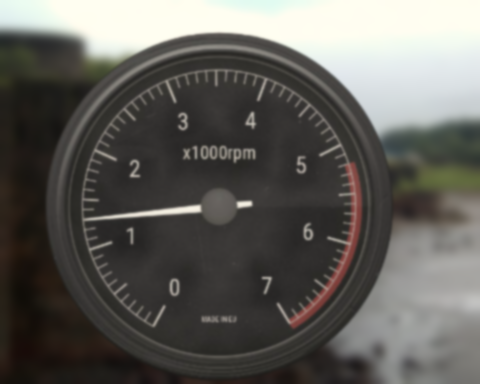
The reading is value=1300 unit=rpm
